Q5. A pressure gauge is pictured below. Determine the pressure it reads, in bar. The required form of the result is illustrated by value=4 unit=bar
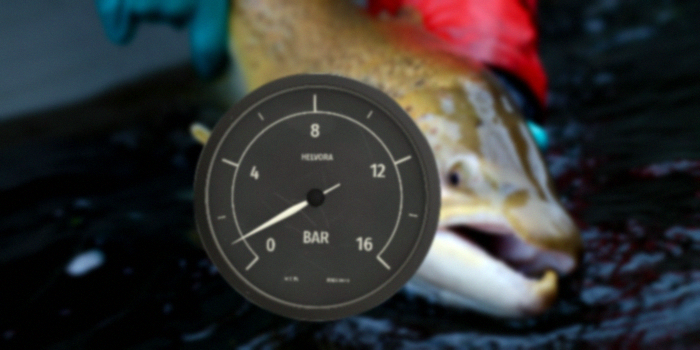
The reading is value=1 unit=bar
